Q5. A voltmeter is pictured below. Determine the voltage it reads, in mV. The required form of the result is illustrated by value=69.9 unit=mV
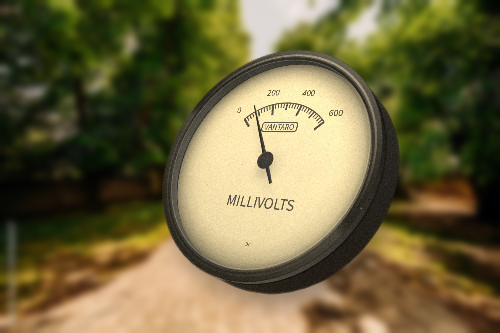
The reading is value=100 unit=mV
